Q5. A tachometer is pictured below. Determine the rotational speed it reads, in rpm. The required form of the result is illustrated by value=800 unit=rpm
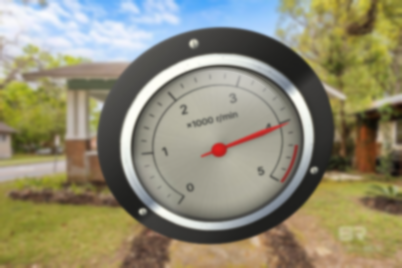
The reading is value=4000 unit=rpm
